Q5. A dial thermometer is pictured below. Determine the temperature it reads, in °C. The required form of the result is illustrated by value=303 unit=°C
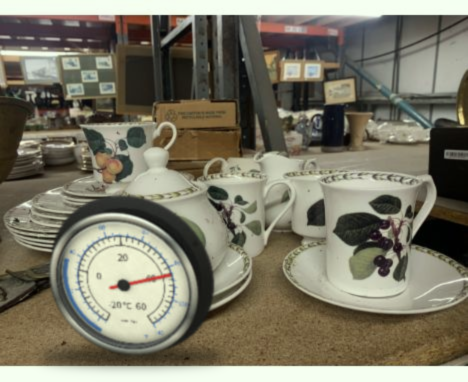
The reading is value=40 unit=°C
